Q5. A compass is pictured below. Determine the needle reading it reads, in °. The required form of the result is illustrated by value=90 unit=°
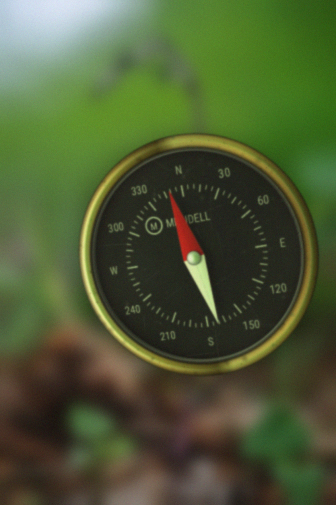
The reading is value=350 unit=°
